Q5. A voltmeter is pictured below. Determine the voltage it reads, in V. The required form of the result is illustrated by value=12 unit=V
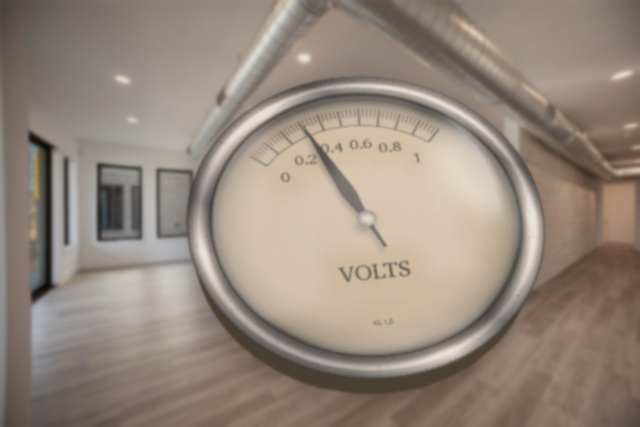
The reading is value=0.3 unit=V
